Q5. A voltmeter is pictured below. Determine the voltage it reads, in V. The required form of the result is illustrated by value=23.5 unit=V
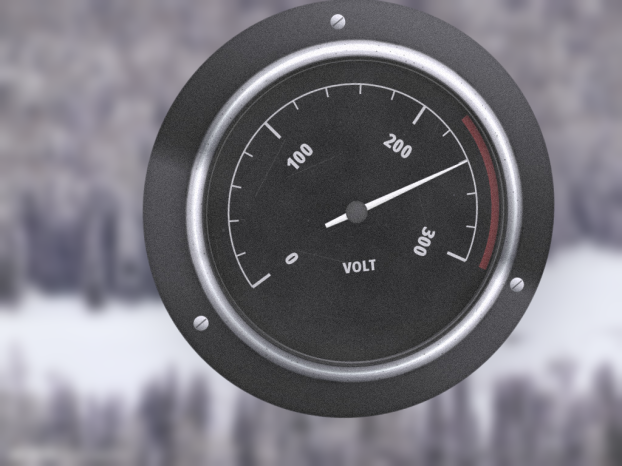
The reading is value=240 unit=V
